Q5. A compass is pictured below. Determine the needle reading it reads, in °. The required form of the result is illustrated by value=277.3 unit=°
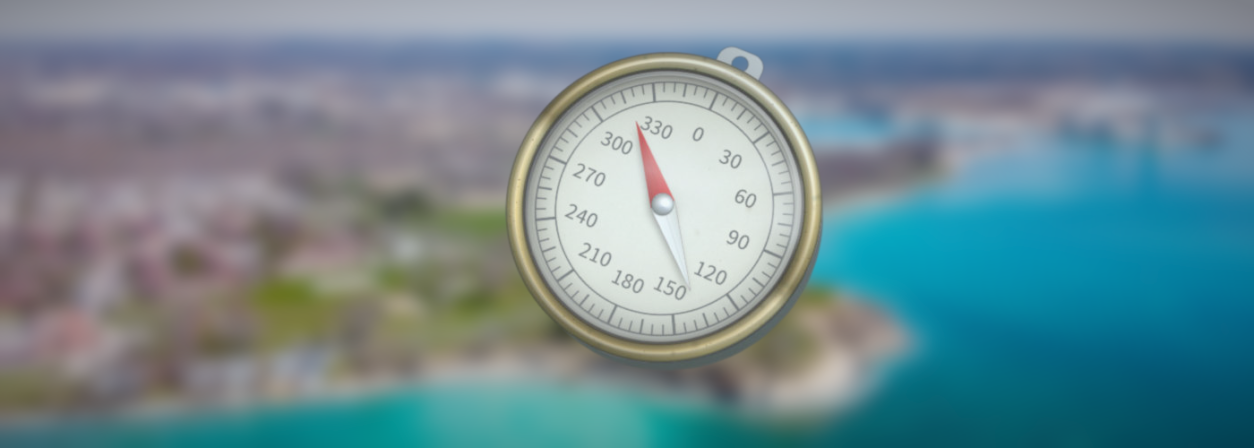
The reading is value=317.5 unit=°
